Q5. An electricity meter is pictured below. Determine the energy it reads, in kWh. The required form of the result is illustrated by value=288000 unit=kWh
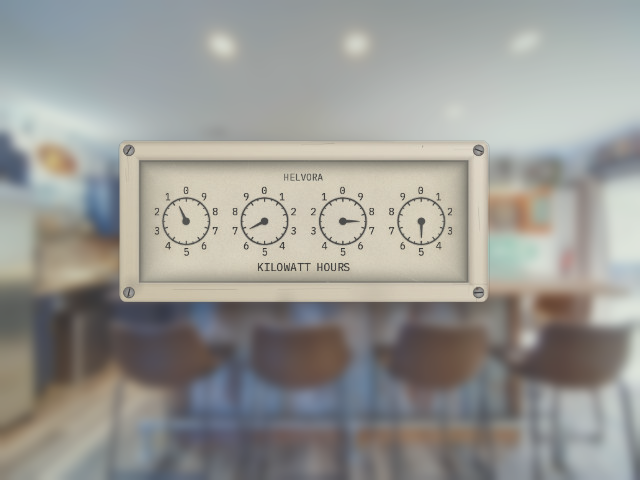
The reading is value=675 unit=kWh
